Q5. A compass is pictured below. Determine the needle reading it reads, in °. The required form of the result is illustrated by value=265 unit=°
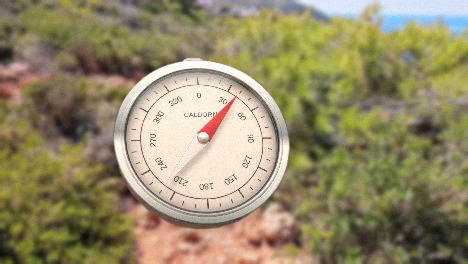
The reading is value=40 unit=°
